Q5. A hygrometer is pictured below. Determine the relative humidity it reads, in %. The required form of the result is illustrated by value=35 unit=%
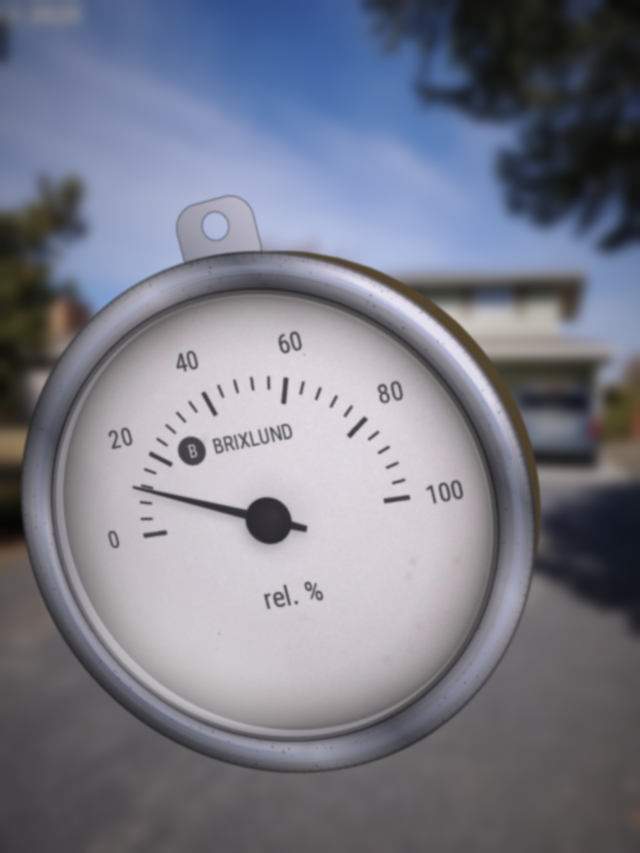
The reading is value=12 unit=%
